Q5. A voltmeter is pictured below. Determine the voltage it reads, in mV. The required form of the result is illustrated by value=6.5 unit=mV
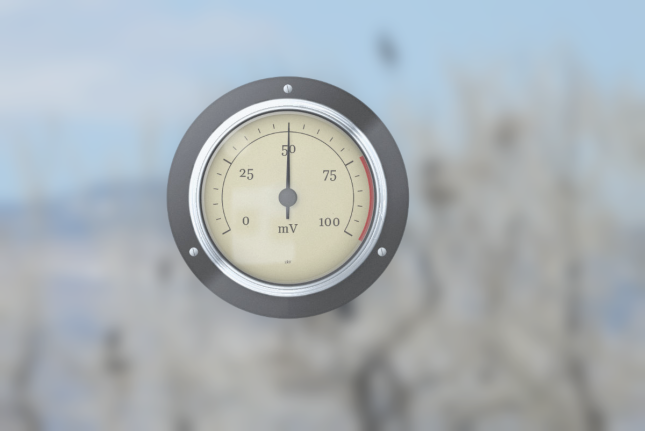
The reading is value=50 unit=mV
